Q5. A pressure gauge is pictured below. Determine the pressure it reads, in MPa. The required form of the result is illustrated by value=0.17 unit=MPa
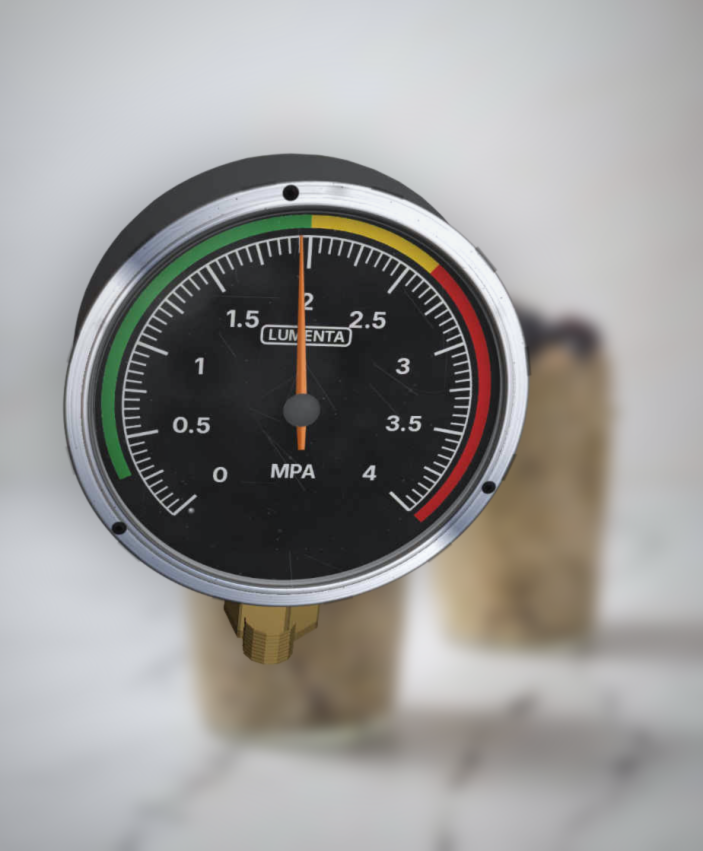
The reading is value=1.95 unit=MPa
